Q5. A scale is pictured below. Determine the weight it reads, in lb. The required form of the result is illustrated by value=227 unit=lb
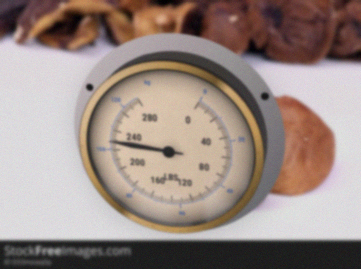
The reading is value=230 unit=lb
